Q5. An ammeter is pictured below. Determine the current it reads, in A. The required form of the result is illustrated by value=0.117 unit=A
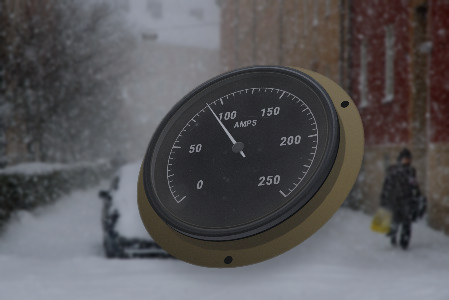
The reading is value=90 unit=A
